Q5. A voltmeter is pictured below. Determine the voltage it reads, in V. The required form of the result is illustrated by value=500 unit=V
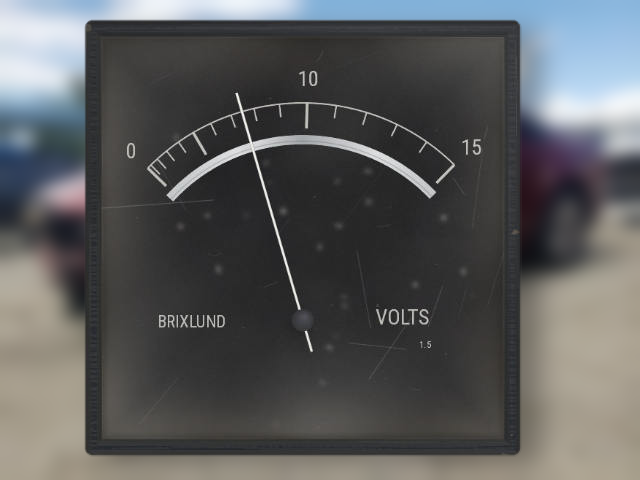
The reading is value=7.5 unit=V
